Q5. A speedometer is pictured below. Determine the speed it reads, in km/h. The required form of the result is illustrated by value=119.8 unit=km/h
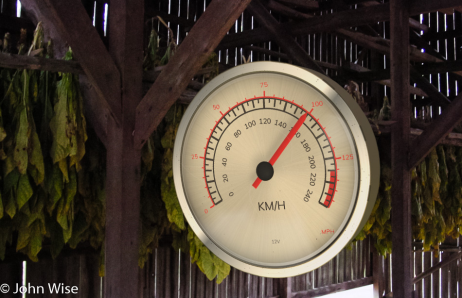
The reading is value=160 unit=km/h
